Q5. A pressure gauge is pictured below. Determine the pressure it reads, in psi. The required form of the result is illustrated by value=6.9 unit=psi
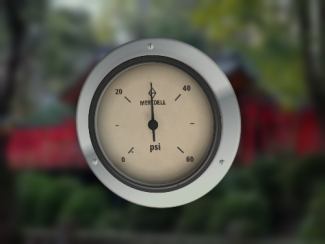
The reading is value=30 unit=psi
